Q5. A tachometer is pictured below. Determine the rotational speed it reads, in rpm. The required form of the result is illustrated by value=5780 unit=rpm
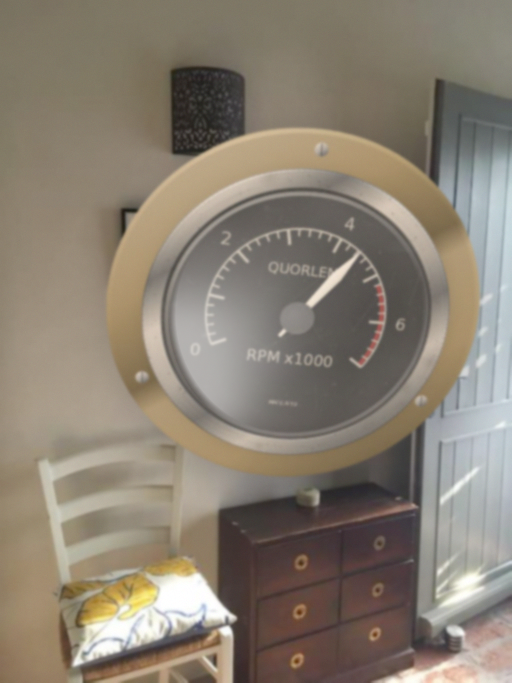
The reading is value=4400 unit=rpm
